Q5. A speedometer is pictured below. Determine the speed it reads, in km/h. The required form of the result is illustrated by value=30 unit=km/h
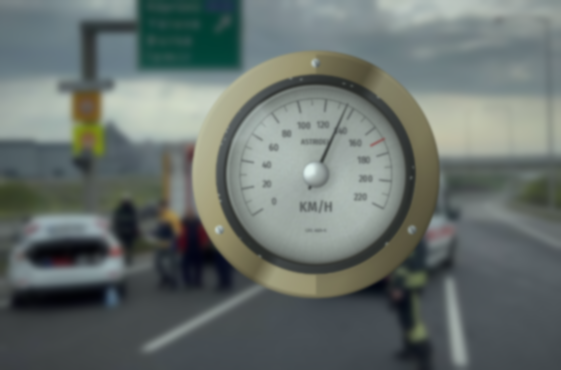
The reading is value=135 unit=km/h
